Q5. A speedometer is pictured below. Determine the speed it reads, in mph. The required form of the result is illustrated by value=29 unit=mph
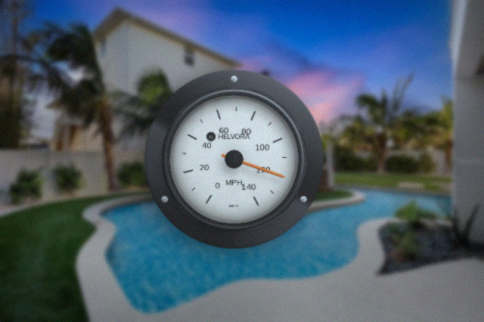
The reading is value=120 unit=mph
